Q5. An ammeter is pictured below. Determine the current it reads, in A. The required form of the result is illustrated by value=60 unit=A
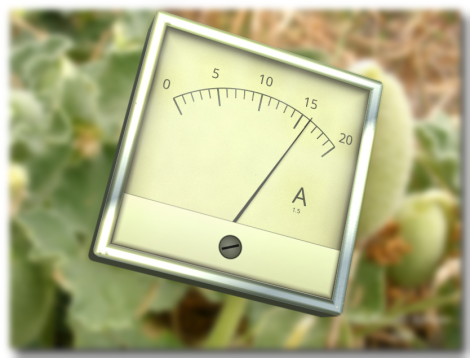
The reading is value=16 unit=A
